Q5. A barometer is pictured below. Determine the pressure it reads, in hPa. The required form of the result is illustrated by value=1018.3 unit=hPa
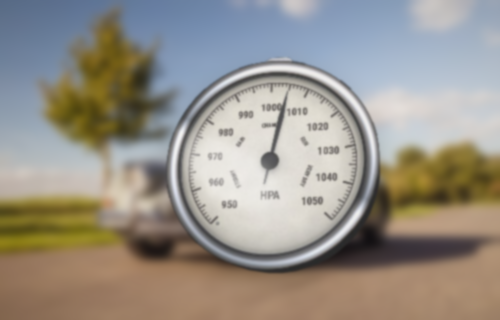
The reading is value=1005 unit=hPa
